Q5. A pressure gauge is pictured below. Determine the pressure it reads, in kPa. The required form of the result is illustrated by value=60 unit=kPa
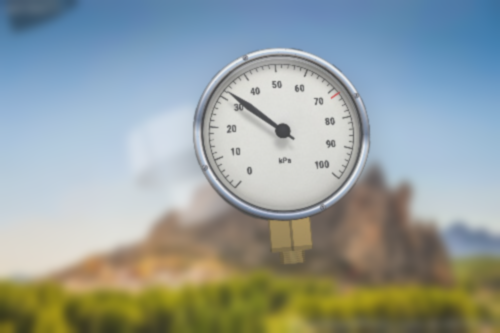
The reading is value=32 unit=kPa
